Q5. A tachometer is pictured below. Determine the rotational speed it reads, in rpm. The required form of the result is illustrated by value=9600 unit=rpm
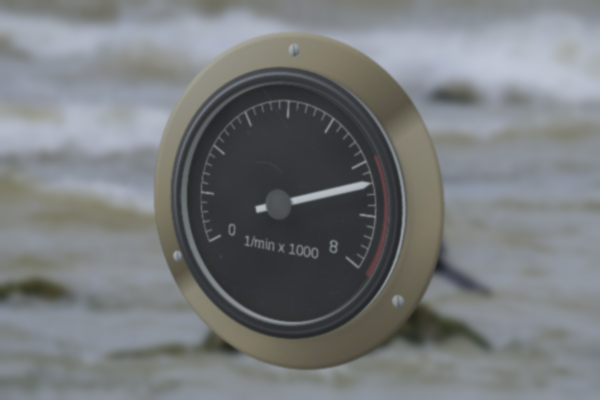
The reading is value=6400 unit=rpm
